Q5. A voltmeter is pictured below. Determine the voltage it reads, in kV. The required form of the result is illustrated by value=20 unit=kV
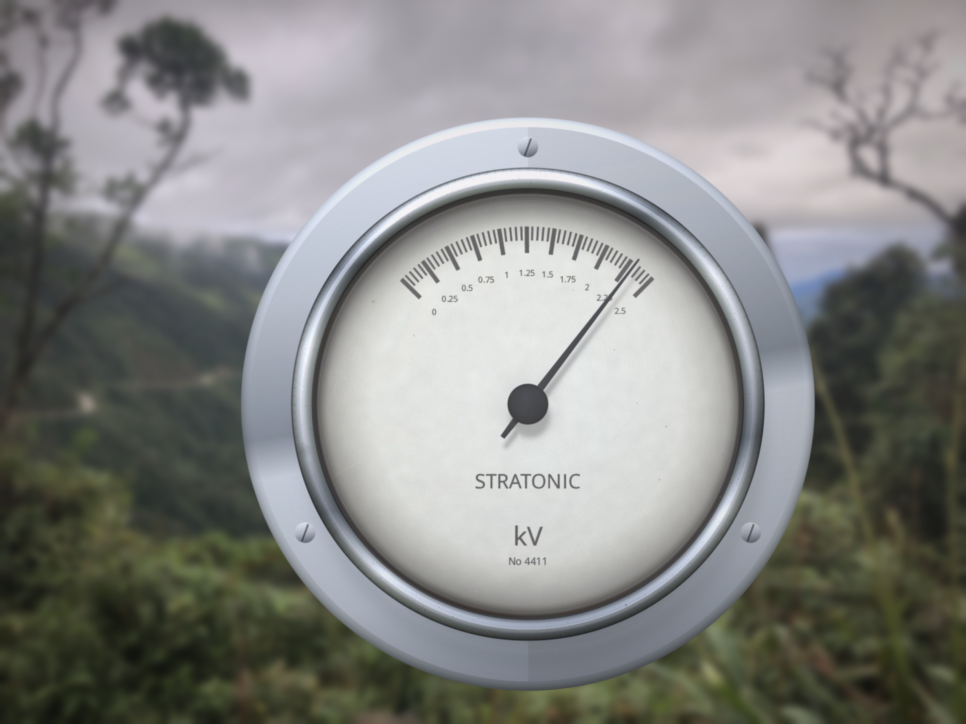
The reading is value=2.3 unit=kV
